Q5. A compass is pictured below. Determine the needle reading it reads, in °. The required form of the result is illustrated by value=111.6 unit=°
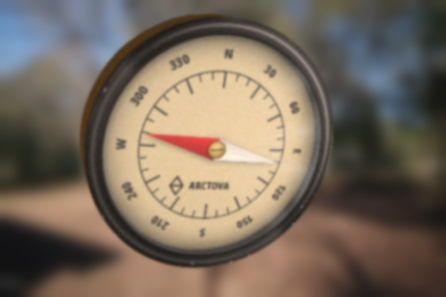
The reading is value=280 unit=°
